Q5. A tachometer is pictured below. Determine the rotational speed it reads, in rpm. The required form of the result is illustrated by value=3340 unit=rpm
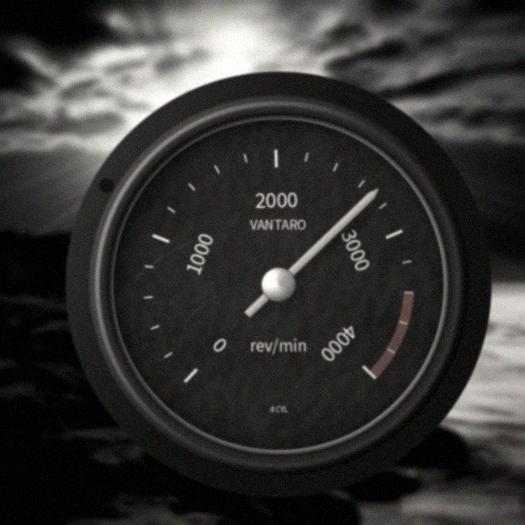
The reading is value=2700 unit=rpm
